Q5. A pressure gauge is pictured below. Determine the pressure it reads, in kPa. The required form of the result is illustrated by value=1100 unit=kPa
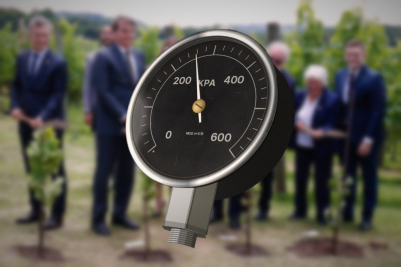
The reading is value=260 unit=kPa
